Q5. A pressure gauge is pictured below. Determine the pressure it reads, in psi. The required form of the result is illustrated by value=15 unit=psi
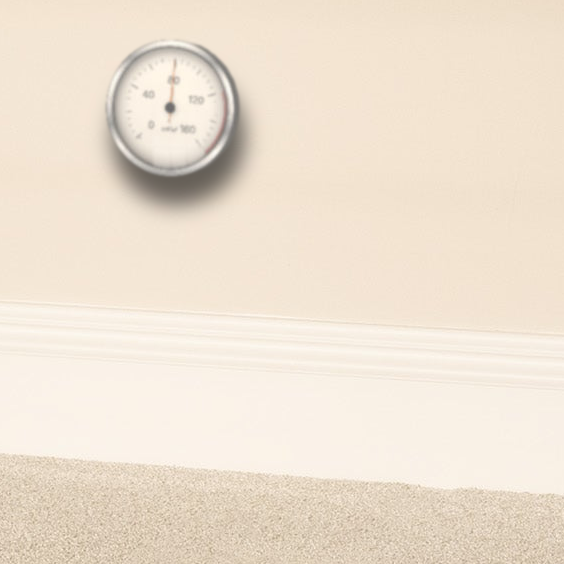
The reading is value=80 unit=psi
